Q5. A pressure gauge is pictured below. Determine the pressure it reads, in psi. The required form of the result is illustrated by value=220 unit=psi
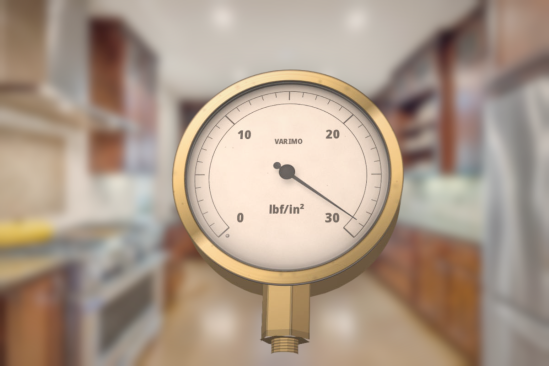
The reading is value=29 unit=psi
